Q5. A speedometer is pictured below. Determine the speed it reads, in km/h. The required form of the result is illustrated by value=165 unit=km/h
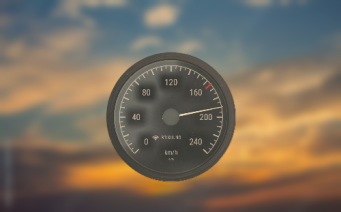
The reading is value=190 unit=km/h
